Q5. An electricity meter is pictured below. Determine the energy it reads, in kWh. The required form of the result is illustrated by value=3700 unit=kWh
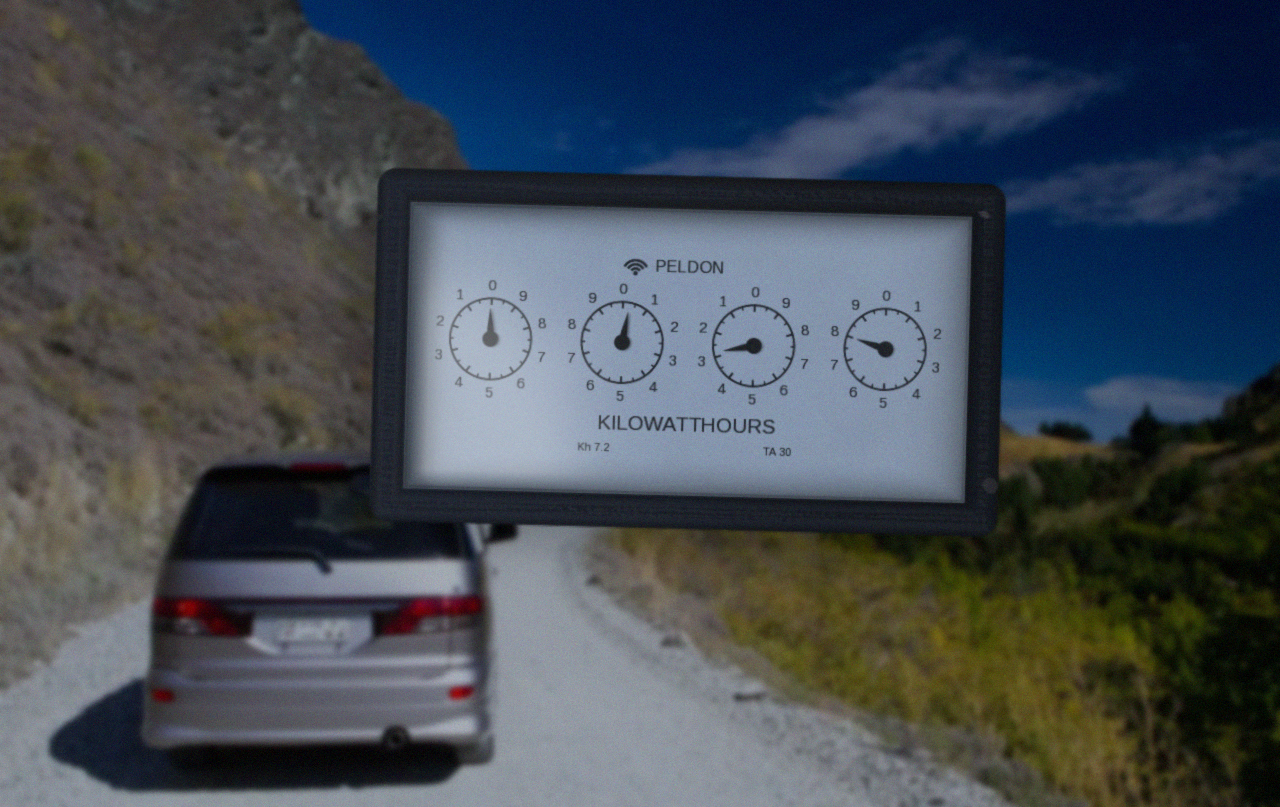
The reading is value=28 unit=kWh
